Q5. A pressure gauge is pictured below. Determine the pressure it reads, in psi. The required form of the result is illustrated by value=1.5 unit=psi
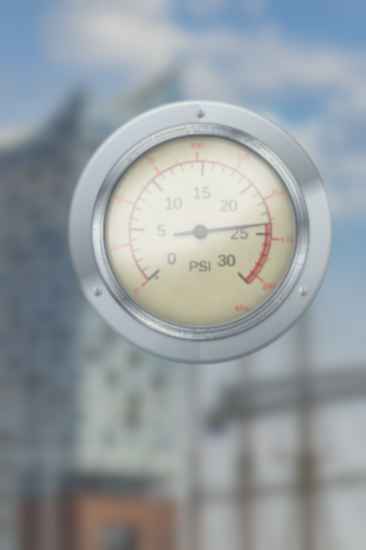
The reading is value=24 unit=psi
